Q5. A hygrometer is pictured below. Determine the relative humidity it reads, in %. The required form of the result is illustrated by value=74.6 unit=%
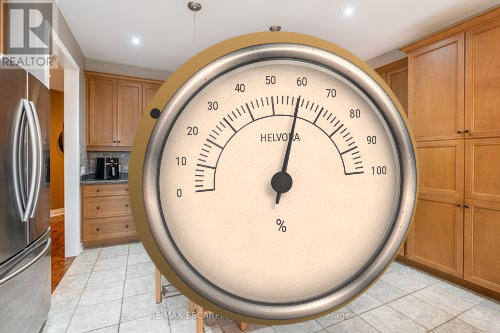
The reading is value=60 unit=%
